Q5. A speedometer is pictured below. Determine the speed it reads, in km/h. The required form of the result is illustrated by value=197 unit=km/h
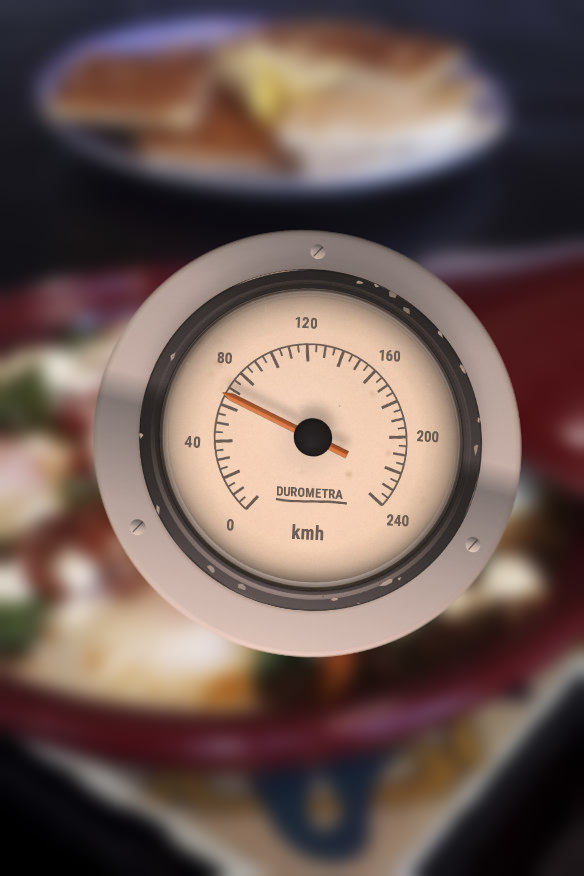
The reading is value=65 unit=km/h
